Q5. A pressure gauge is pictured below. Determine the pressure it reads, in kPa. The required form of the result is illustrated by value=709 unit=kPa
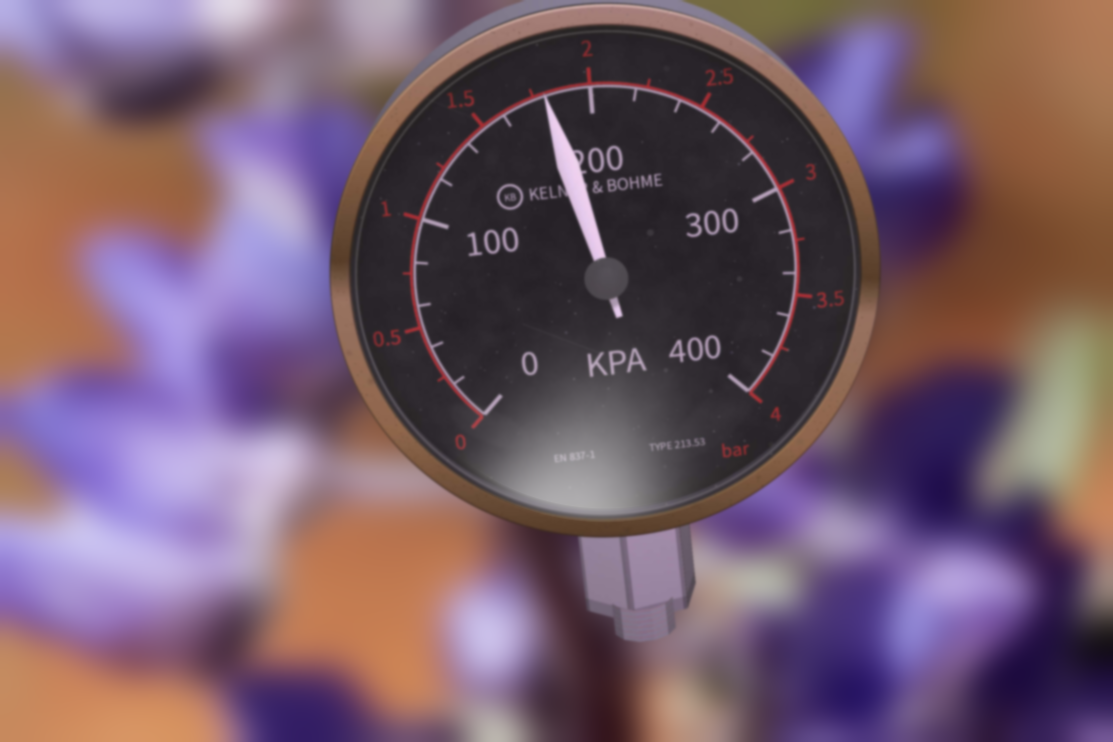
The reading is value=180 unit=kPa
